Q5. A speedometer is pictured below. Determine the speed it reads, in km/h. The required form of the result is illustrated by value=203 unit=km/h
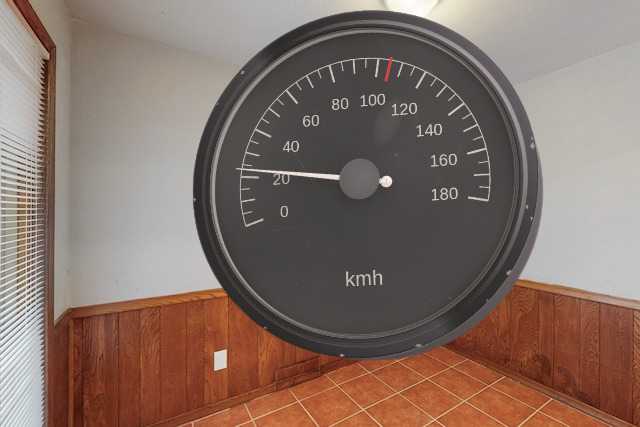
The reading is value=22.5 unit=km/h
